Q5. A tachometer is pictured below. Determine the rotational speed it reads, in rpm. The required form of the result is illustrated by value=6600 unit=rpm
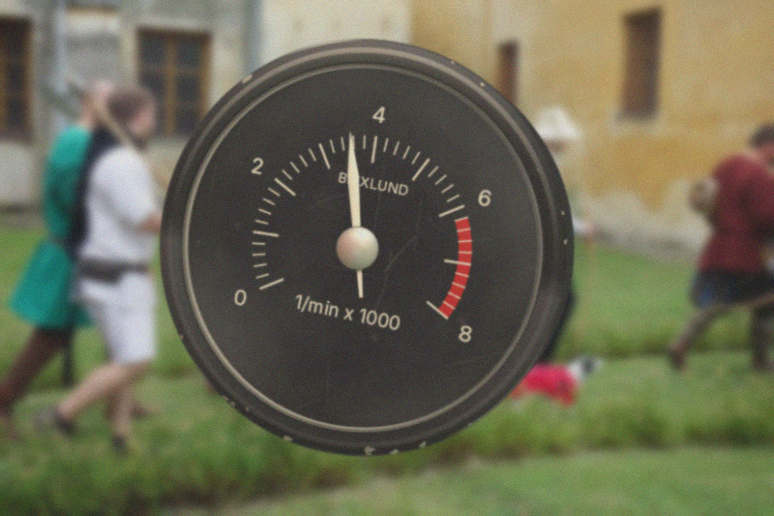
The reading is value=3600 unit=rpm
